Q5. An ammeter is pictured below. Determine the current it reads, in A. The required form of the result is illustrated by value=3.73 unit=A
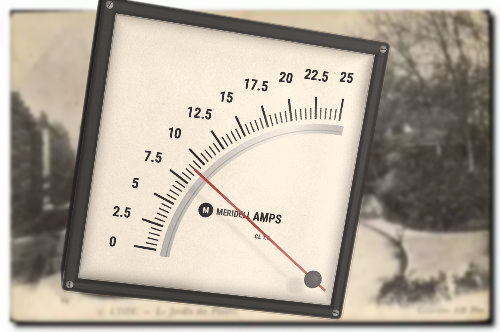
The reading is value=9 unit=A
